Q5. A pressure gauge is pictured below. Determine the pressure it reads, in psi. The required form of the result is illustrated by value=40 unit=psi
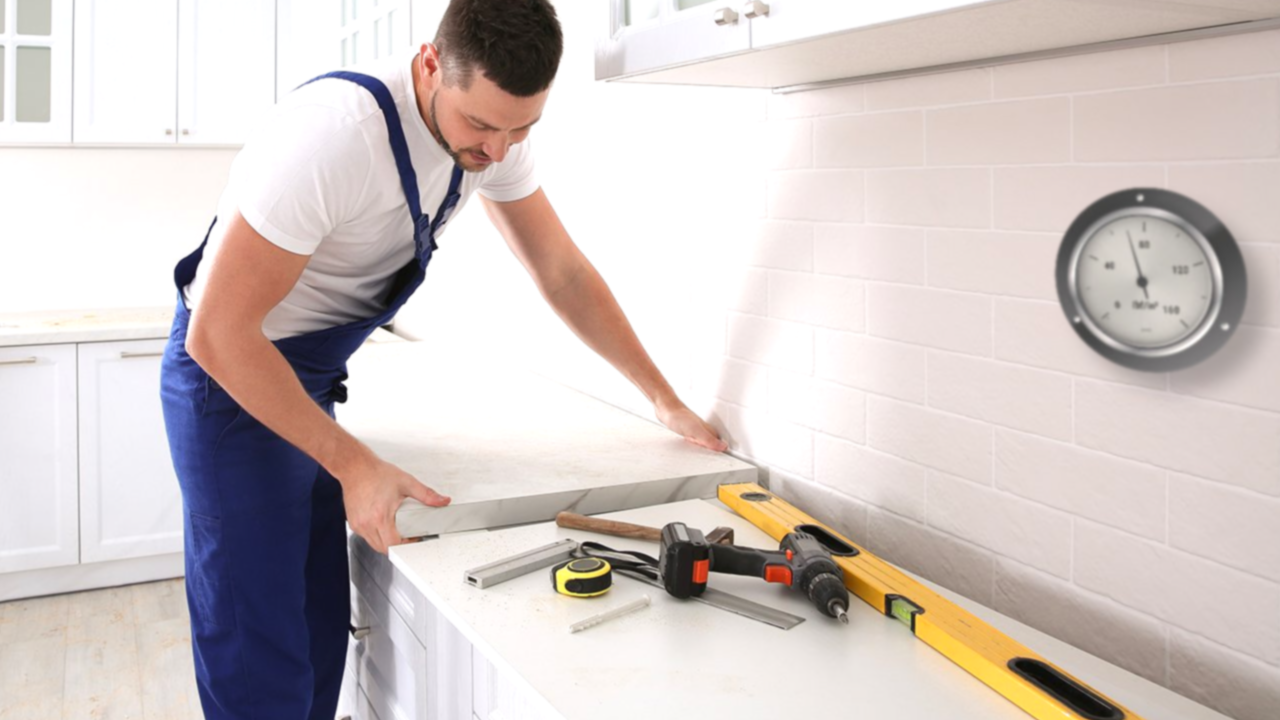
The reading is value=70 unit=psi
